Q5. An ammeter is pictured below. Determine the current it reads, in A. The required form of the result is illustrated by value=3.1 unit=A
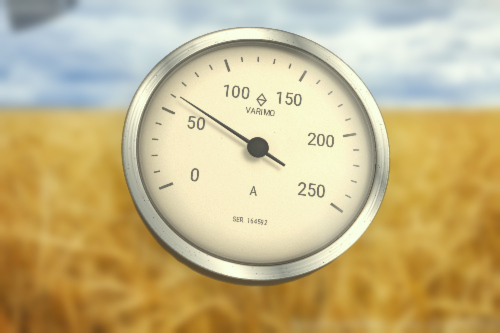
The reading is value=60 unit=A
